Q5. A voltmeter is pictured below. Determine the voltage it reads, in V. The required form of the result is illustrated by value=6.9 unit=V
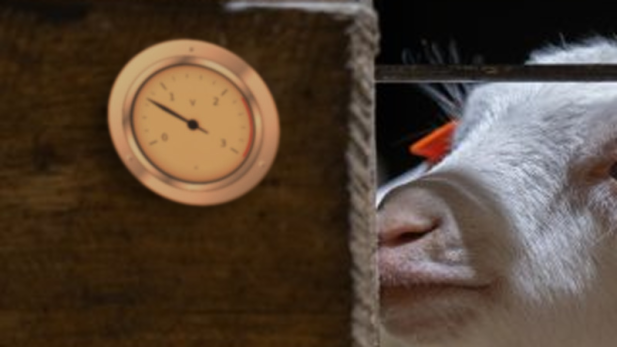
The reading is value=0.7 unit=V
